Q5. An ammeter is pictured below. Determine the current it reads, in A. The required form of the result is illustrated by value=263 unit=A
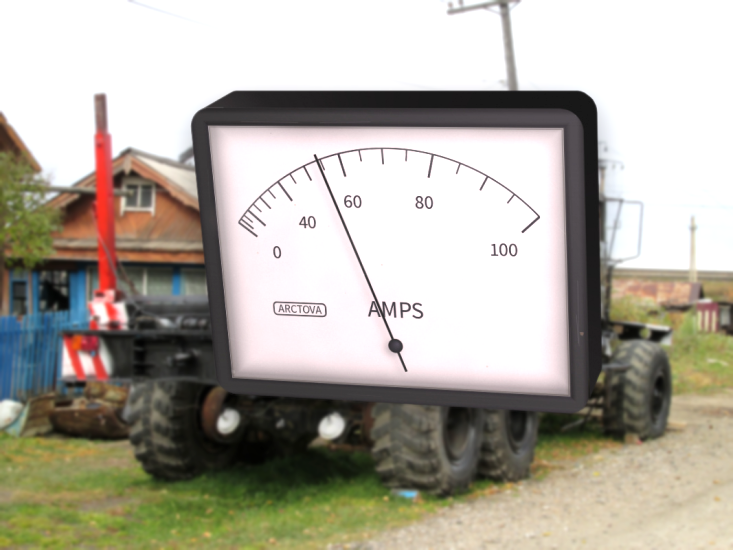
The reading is value=55 unit=A
